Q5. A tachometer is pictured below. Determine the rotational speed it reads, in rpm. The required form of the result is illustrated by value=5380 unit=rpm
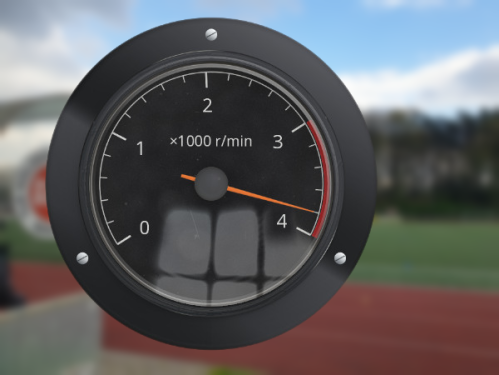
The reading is value=3800 unit=rpm
